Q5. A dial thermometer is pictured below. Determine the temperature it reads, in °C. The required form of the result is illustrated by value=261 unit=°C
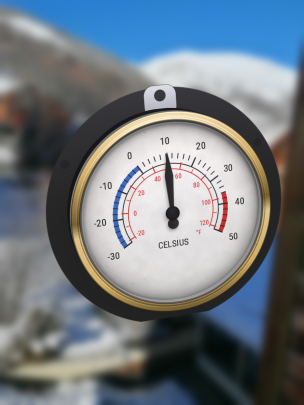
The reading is value=10 unit=°C
